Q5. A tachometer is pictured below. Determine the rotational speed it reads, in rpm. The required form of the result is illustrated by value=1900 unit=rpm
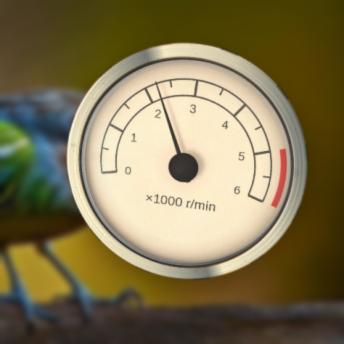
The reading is value=2250 unit=rpm
